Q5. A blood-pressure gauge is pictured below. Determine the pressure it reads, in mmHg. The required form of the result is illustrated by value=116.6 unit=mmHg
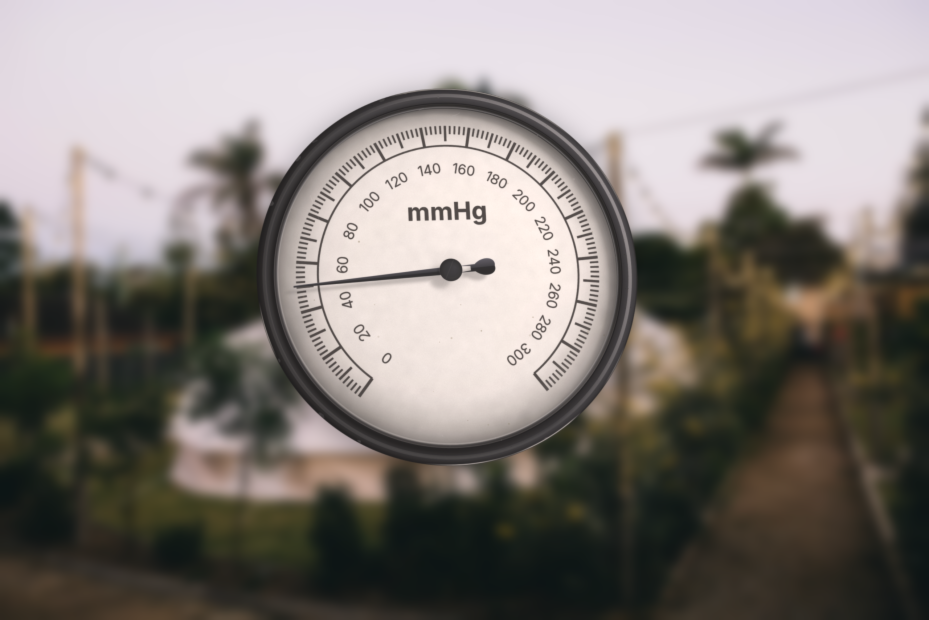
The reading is value=50 unit=mmHg
